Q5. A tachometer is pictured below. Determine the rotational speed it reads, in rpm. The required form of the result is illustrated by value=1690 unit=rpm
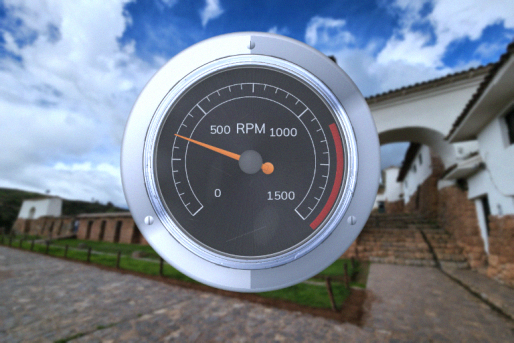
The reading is value=350 unit=rpm
